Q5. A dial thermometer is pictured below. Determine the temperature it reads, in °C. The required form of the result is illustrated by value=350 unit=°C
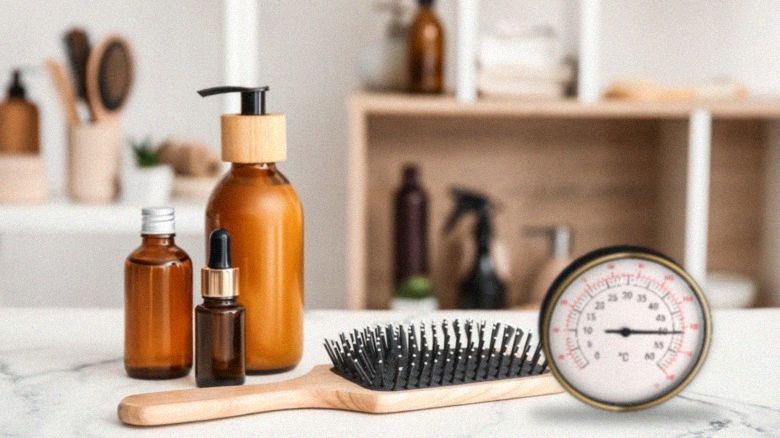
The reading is value=50 unit=°C
